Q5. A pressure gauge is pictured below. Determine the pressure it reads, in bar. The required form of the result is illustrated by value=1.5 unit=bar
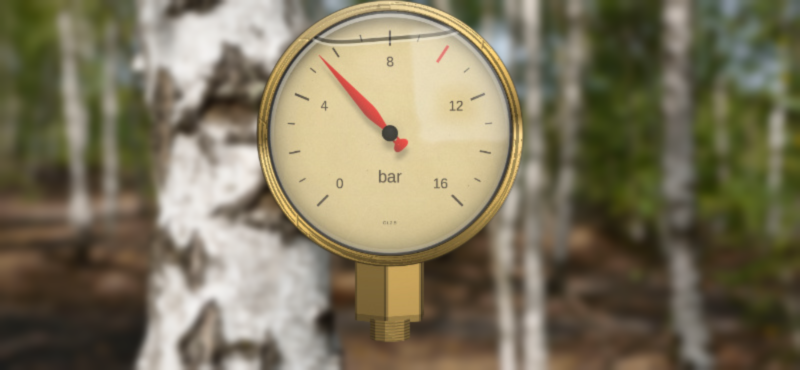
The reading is value=5.5 unit=bar
